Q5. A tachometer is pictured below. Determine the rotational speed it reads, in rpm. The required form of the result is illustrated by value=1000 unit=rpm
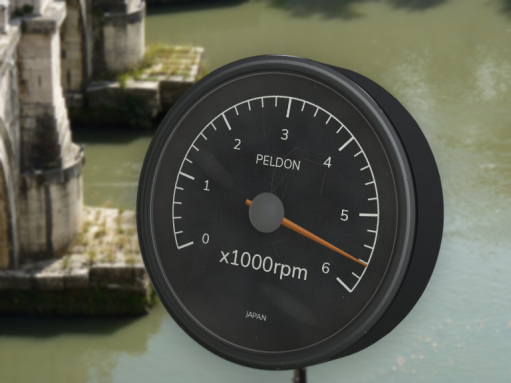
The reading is value=5600 unit=rpm
